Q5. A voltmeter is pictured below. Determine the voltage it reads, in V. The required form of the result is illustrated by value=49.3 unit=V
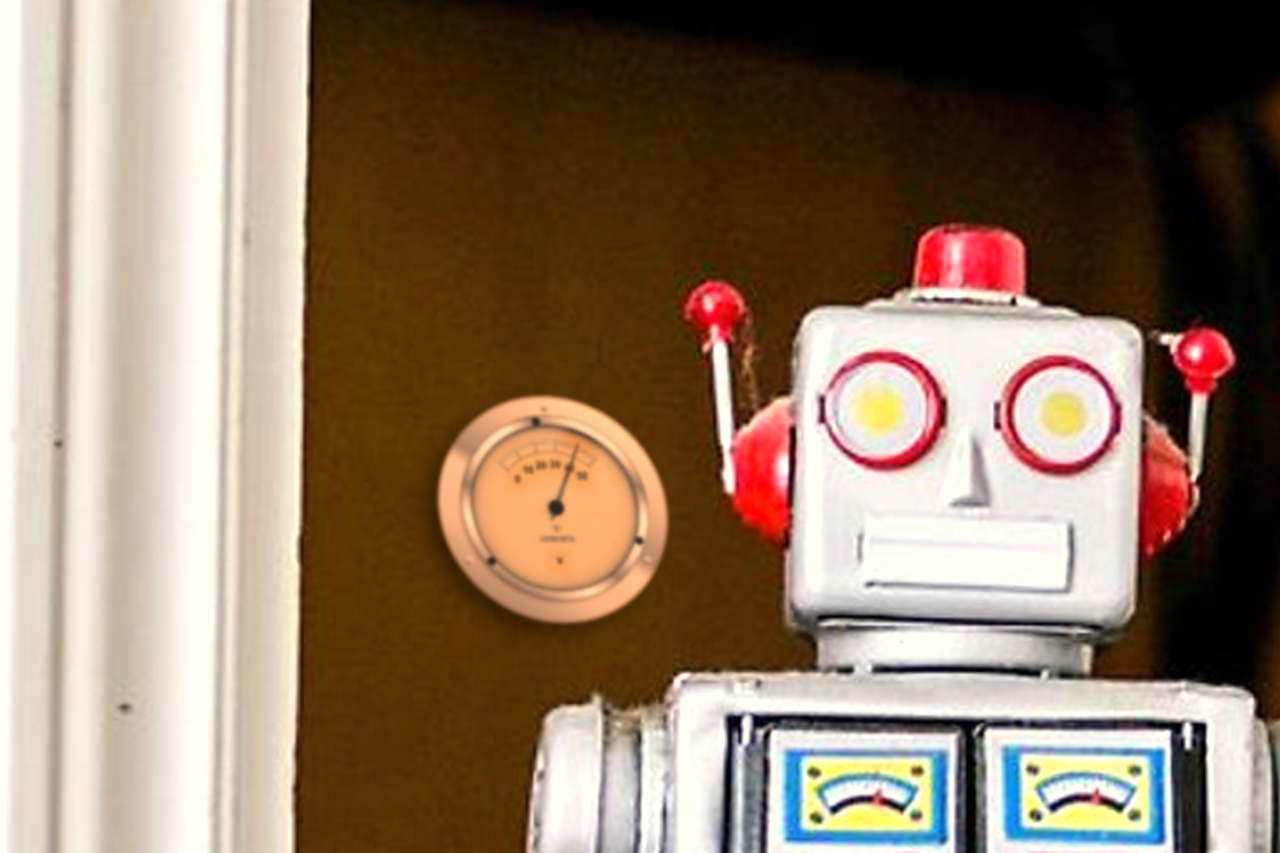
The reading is value=40 unit=V
